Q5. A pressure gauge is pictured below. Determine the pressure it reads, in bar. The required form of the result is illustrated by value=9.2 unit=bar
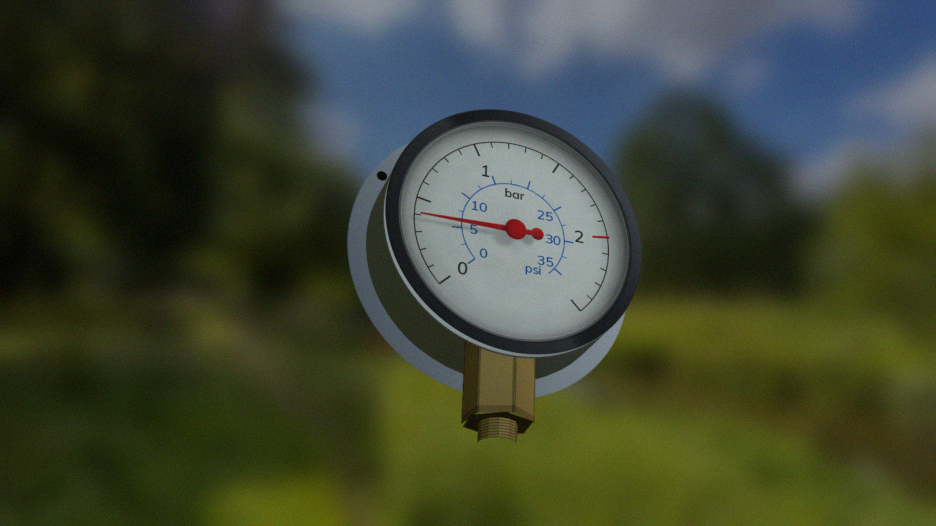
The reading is value=0.4 unit=bar
